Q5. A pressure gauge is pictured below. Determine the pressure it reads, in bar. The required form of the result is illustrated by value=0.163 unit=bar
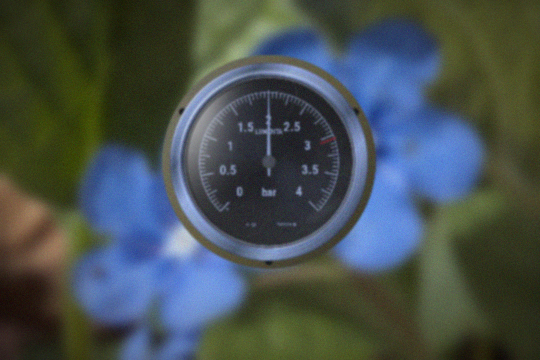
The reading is value=2 unit=bar
